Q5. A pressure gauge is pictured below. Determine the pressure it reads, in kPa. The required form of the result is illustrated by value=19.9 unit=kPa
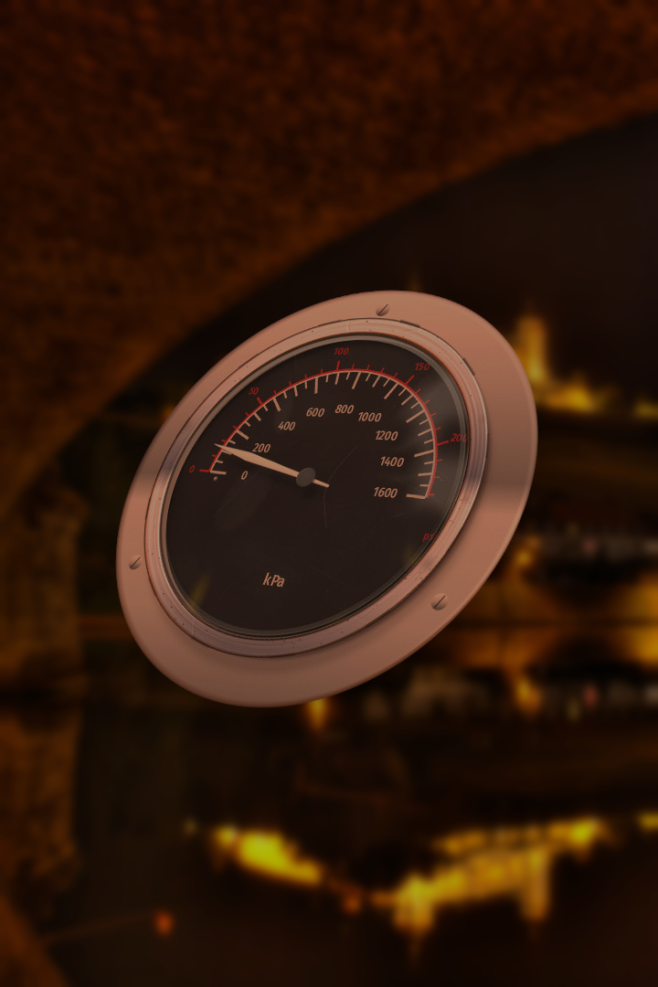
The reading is value=100 unit=kPa
